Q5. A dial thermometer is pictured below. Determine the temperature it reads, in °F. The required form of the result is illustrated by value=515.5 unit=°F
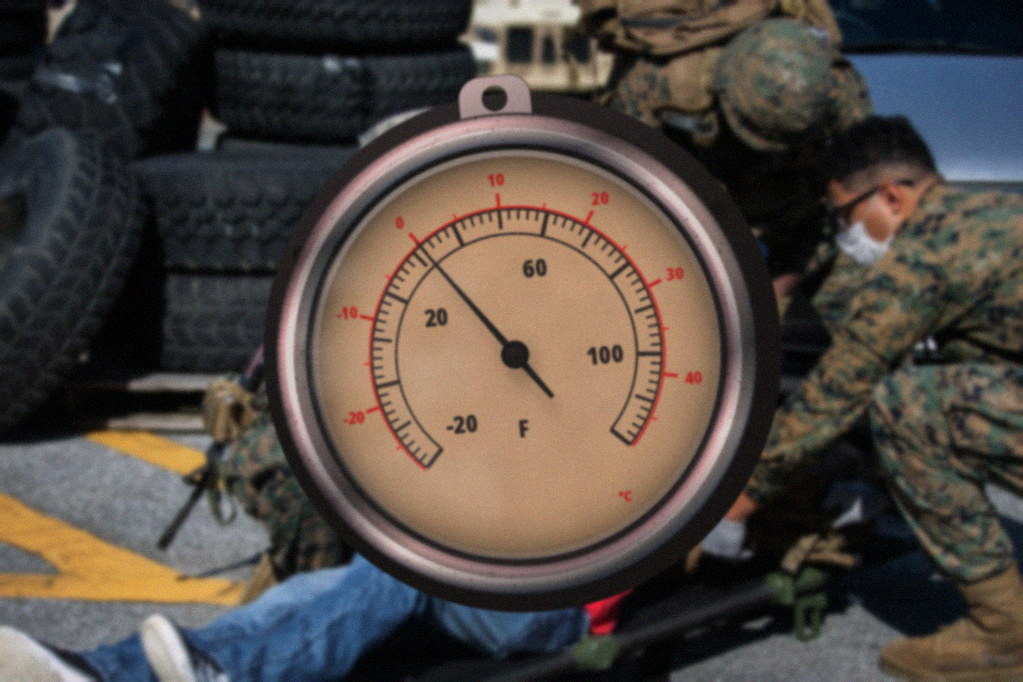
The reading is value=32 unit=°F
